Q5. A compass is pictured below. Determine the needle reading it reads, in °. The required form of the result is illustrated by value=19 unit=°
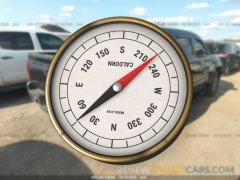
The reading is value=225 unit=°
